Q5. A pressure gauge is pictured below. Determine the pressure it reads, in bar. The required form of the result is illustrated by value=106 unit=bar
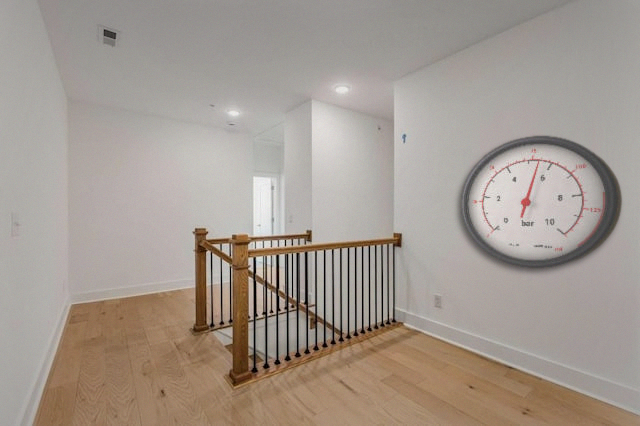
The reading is value=5.5 unit=bar
